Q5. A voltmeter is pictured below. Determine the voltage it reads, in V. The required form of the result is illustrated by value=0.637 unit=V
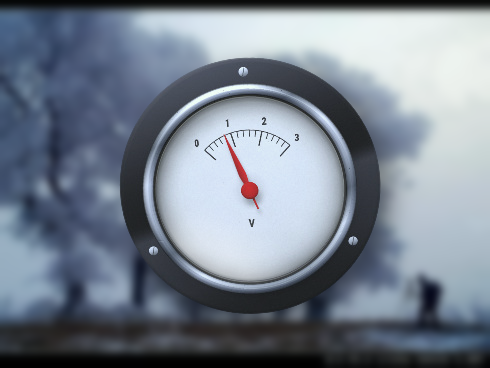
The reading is value=0.8 unit=V
